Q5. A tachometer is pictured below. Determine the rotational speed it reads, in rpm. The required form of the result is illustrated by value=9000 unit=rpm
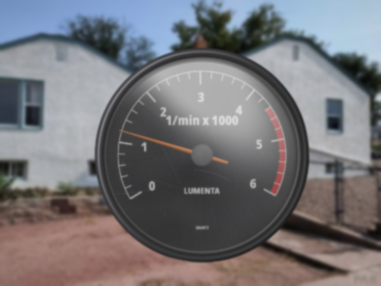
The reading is value=1200 unit=rpm
